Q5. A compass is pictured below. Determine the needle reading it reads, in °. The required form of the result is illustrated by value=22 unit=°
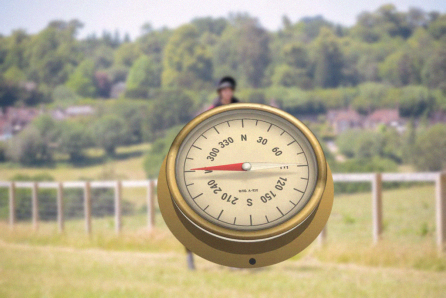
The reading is value=270 unit=°
